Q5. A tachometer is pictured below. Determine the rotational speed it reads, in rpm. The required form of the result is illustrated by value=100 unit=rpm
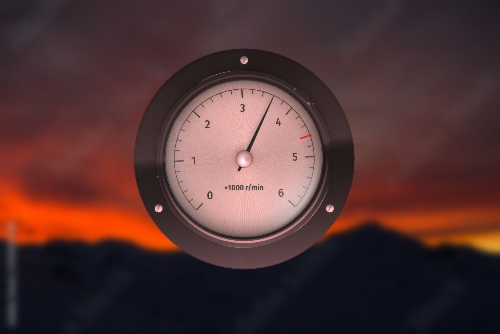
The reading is value=3600 unit=rpm
